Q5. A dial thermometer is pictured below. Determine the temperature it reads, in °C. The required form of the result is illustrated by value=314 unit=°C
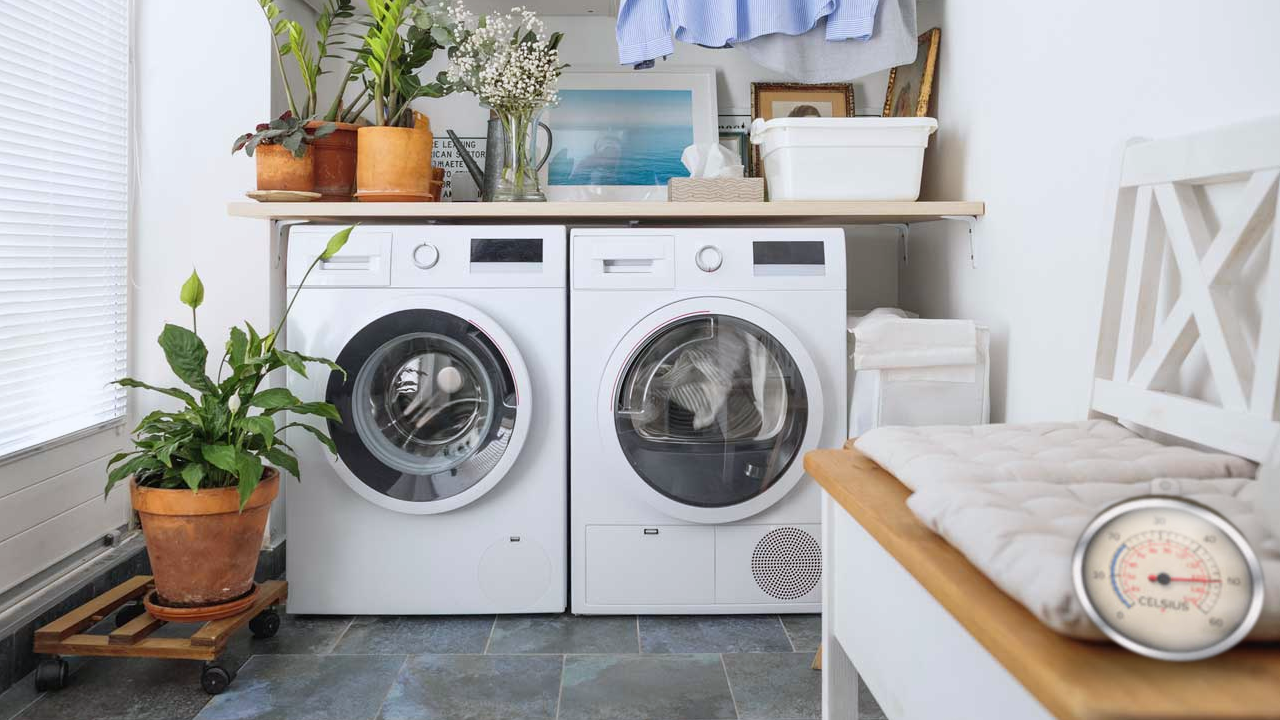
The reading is value=50 unit=°C
